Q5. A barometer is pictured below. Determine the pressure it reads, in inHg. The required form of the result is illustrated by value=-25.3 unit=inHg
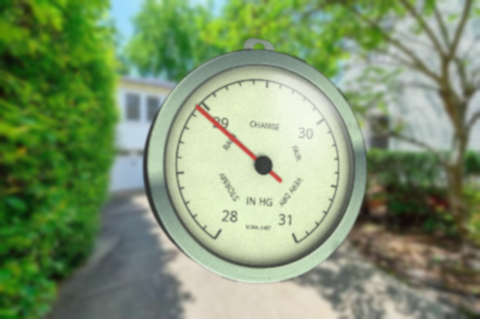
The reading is value=28.95 unit=inHg
